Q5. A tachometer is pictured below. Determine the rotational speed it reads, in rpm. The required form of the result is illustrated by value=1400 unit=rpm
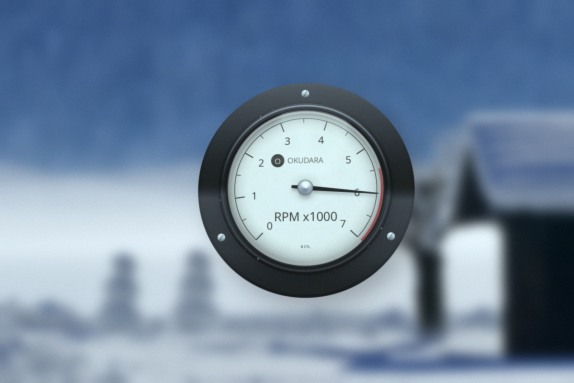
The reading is value=6000 unit=rpm
